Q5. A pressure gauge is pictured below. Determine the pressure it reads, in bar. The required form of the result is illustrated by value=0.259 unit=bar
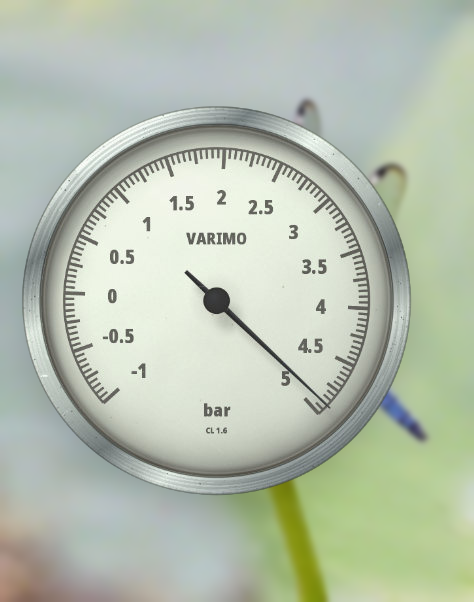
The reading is value=4.9 unit=bar
